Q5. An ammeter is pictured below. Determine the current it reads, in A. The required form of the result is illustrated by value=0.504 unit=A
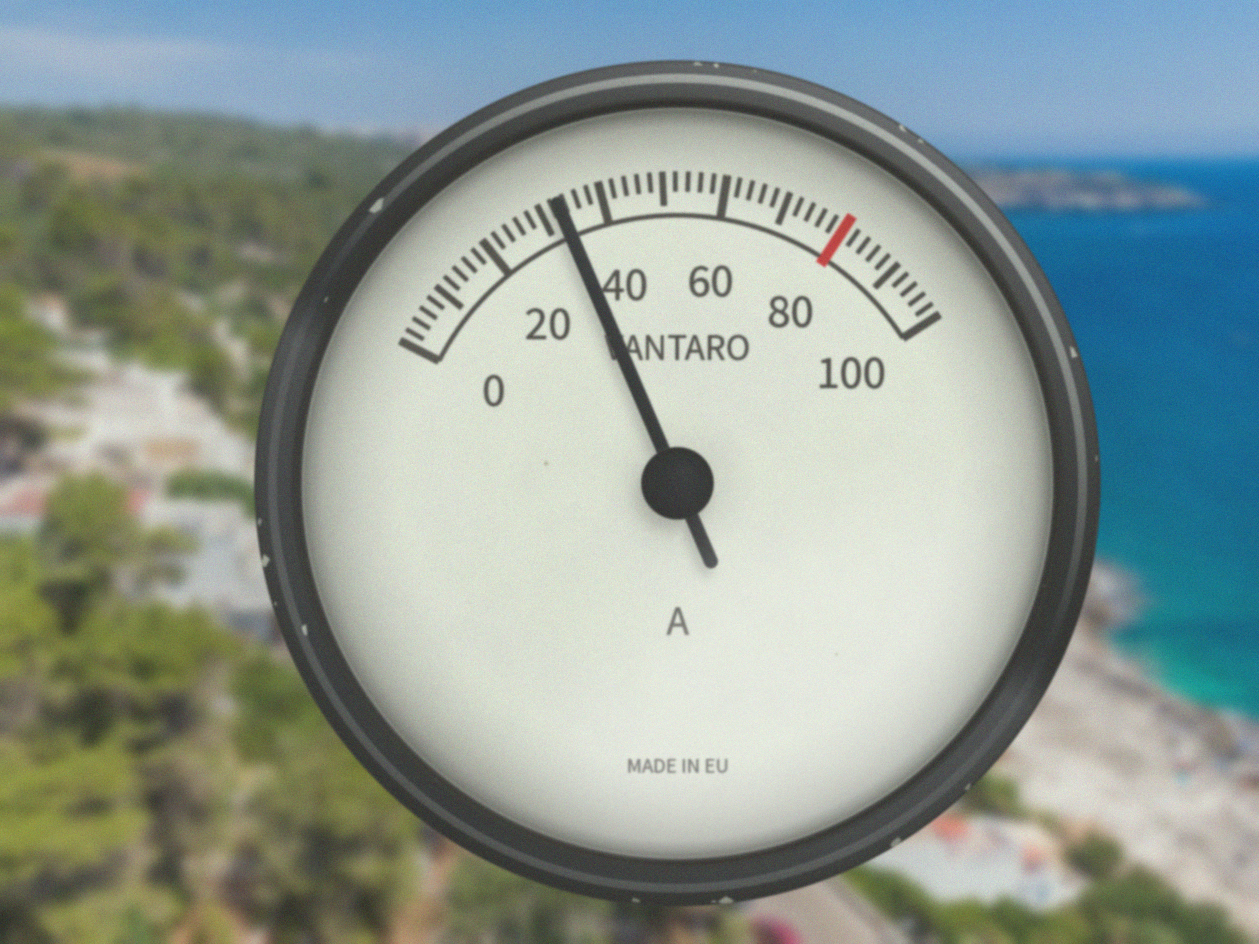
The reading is value=33 unit=A
